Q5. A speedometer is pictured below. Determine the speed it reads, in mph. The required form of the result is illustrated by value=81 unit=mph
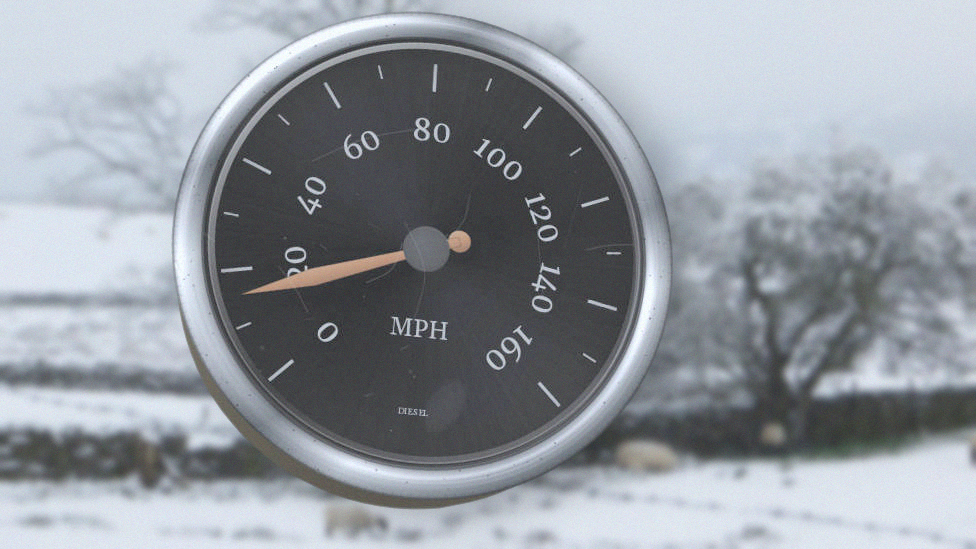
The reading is value=15 unit=mph
